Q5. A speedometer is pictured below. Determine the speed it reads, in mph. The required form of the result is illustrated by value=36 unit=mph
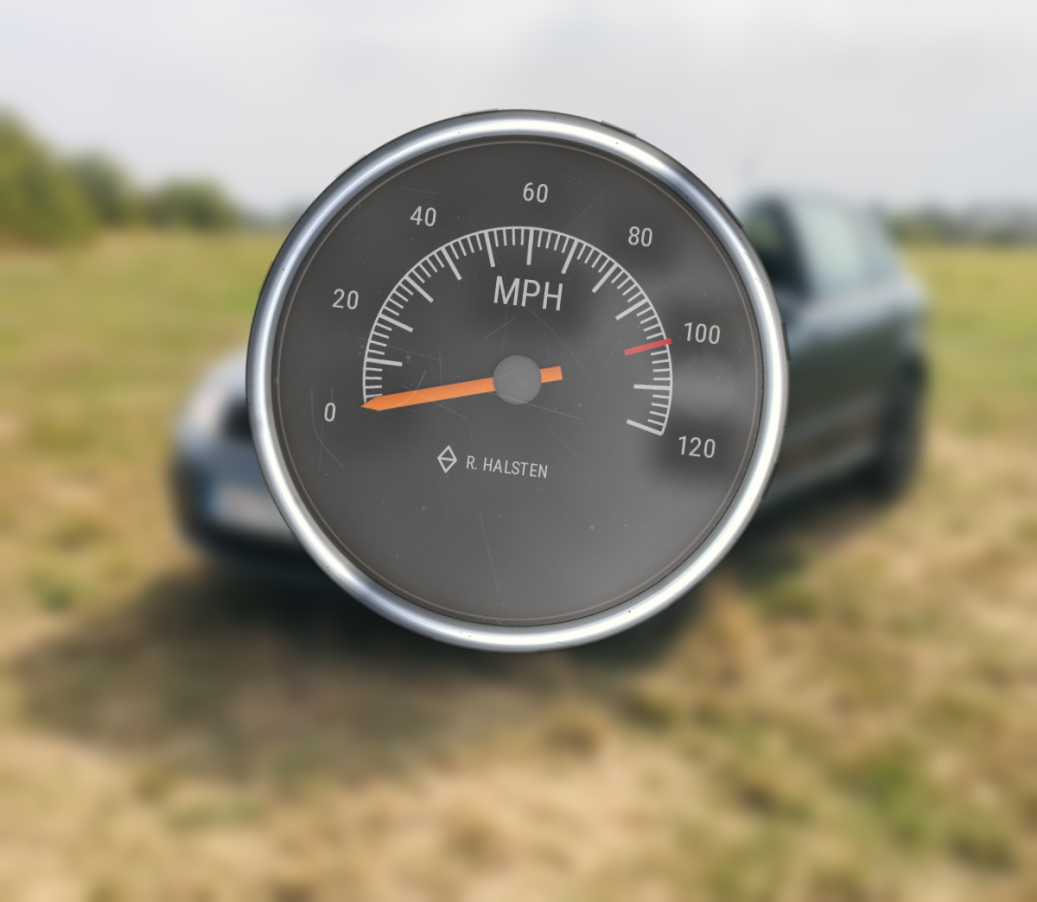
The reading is value=0 unit=mph
